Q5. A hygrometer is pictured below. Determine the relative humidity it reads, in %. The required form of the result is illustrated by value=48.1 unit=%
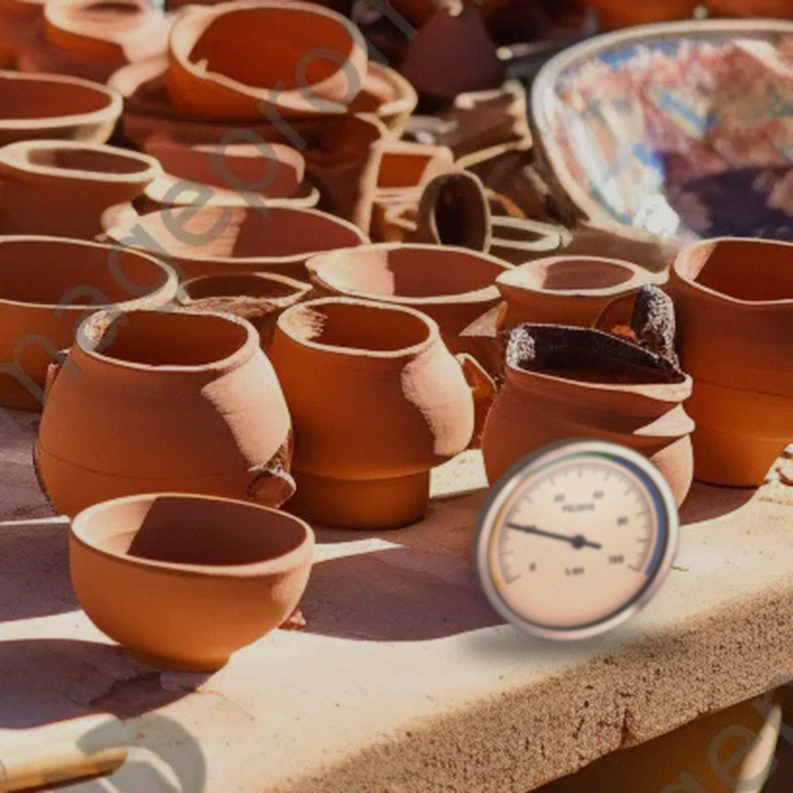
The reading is value=20 unit=%
